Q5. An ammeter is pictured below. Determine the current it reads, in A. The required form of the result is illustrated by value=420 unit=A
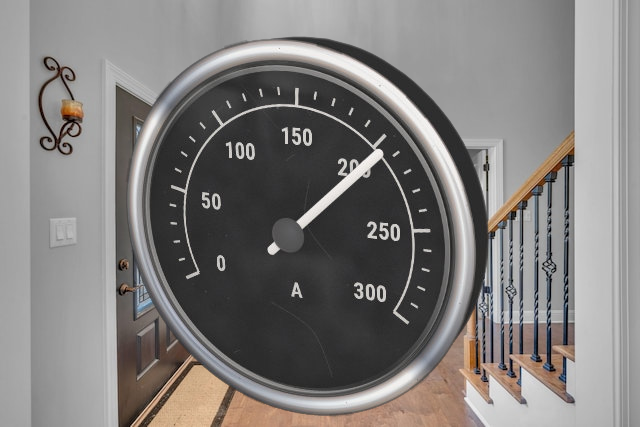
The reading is value=205 unit=A
